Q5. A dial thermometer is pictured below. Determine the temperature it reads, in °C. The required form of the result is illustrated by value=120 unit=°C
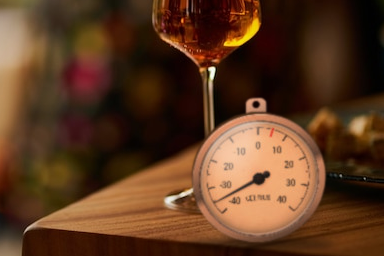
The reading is value=-35 unit=°C
